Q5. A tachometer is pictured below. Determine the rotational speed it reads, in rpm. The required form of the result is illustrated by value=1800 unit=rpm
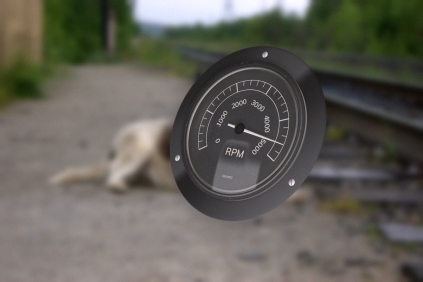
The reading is value=4600 unit=rpm
